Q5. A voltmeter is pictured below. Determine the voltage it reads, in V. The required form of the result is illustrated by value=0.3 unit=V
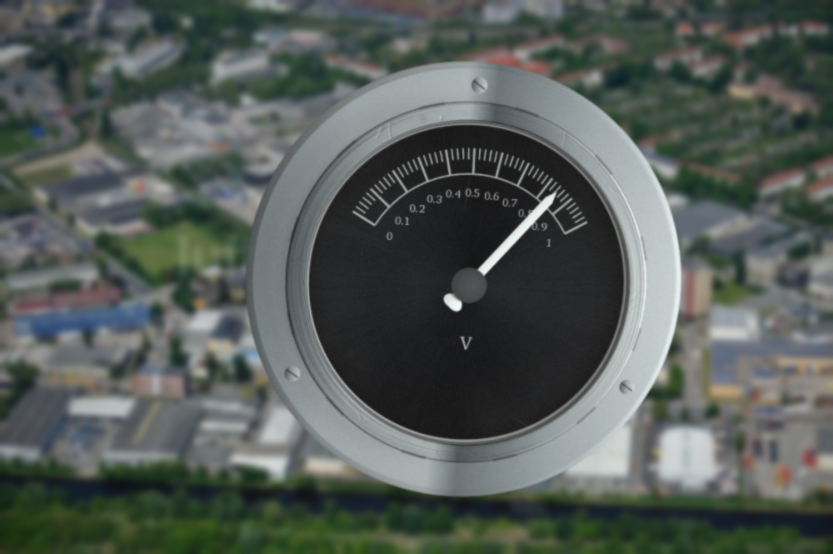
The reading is value=0.84 unit=V
